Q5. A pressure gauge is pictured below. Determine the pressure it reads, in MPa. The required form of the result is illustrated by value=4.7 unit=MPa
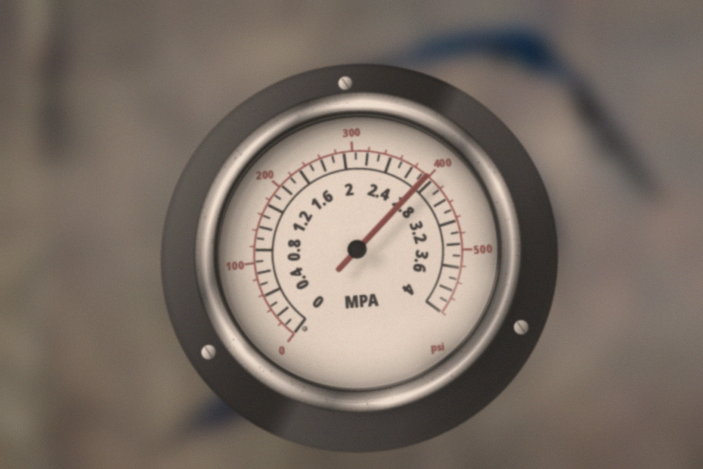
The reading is value=2.75 unit=MPa
